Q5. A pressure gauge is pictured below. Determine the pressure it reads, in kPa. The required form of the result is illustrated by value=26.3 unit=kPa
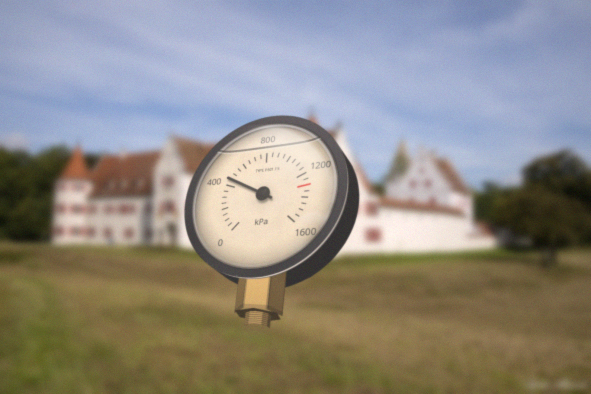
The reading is value=450 unit=kPa
